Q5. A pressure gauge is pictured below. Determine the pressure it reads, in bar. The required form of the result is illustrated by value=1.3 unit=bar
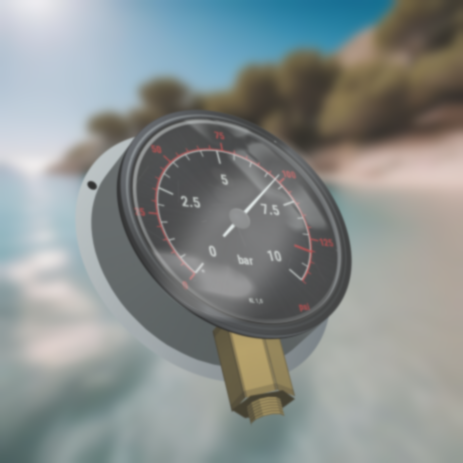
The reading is value=6.75 unit=bar
